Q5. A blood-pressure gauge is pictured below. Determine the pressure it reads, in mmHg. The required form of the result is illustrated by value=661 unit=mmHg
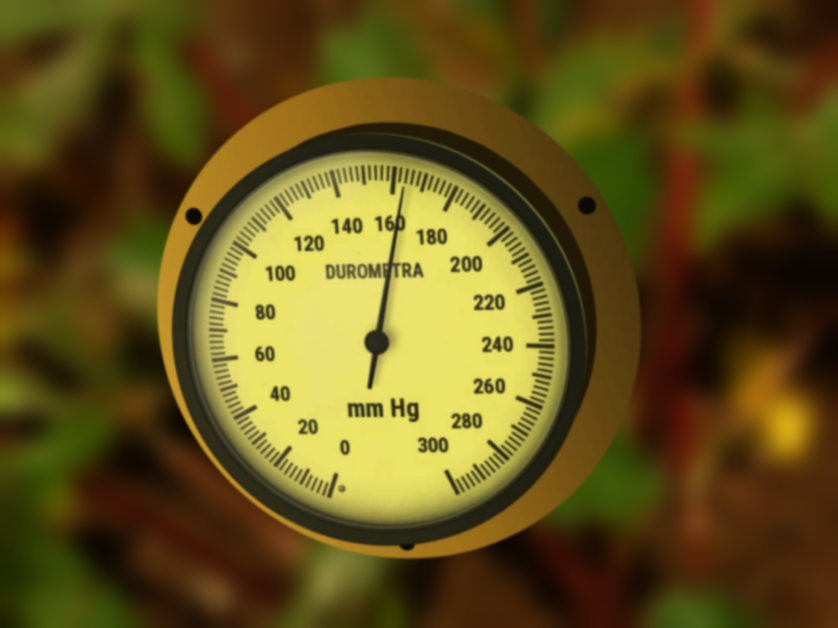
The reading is value=164 unit=mmHg
